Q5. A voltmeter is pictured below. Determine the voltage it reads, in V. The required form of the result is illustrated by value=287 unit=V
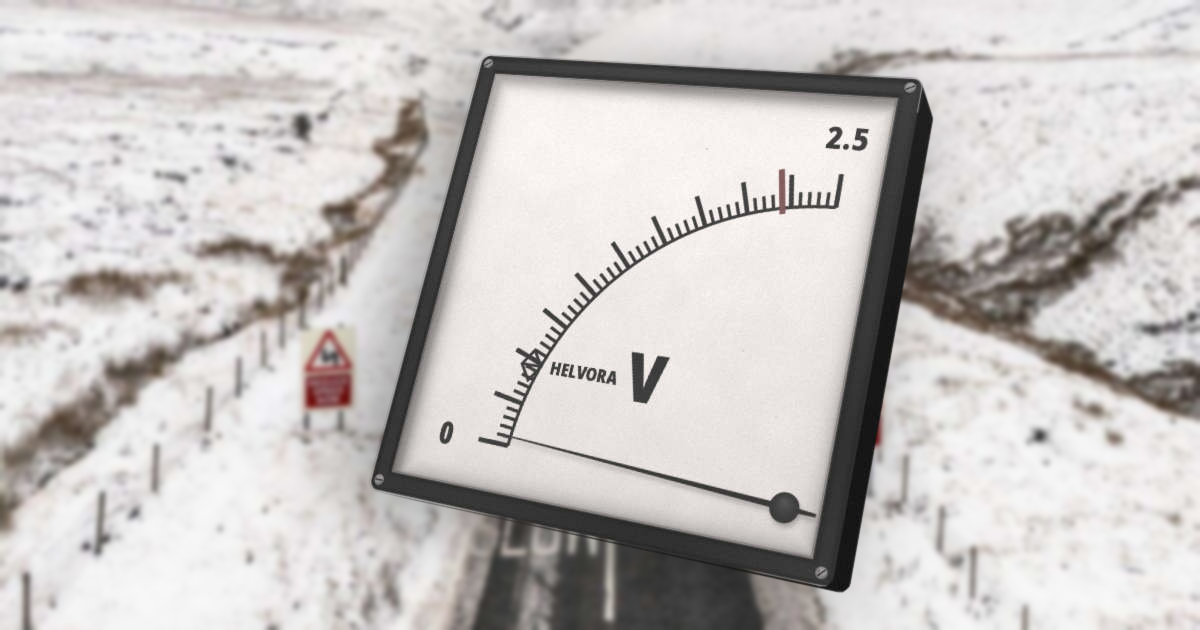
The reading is value=0.05 unit=V
